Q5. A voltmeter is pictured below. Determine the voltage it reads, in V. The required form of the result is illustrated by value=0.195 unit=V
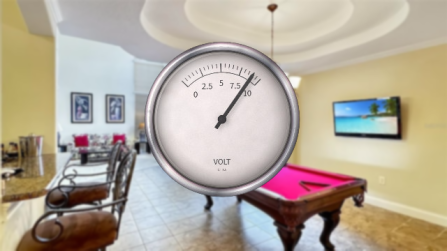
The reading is value=9 unit=V
